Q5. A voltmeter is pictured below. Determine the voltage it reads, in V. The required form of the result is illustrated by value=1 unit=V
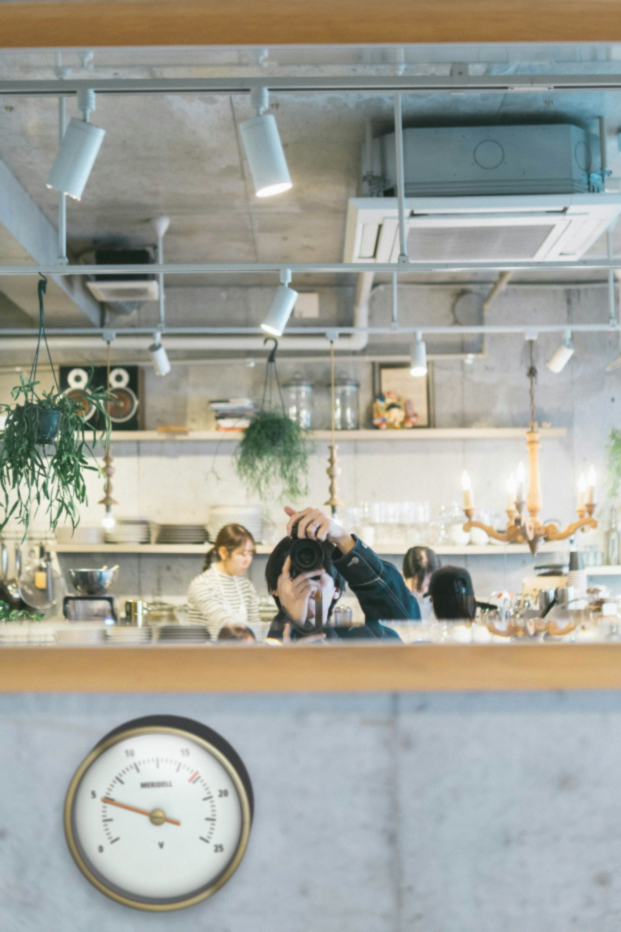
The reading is value=5 unit=V
